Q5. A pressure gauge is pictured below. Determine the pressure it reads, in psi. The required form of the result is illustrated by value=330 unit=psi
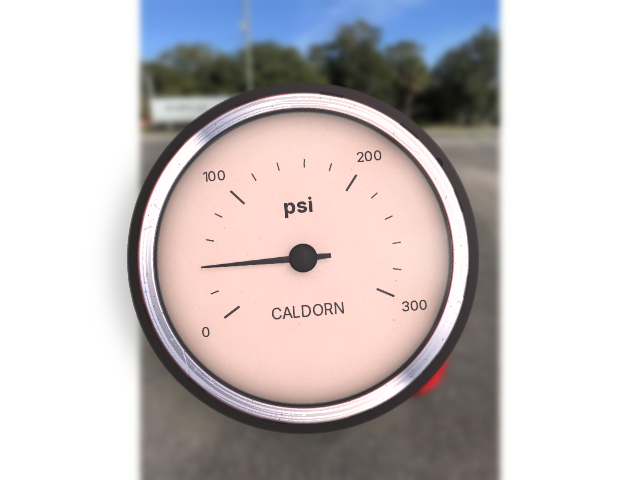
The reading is value=40 unit=psi
